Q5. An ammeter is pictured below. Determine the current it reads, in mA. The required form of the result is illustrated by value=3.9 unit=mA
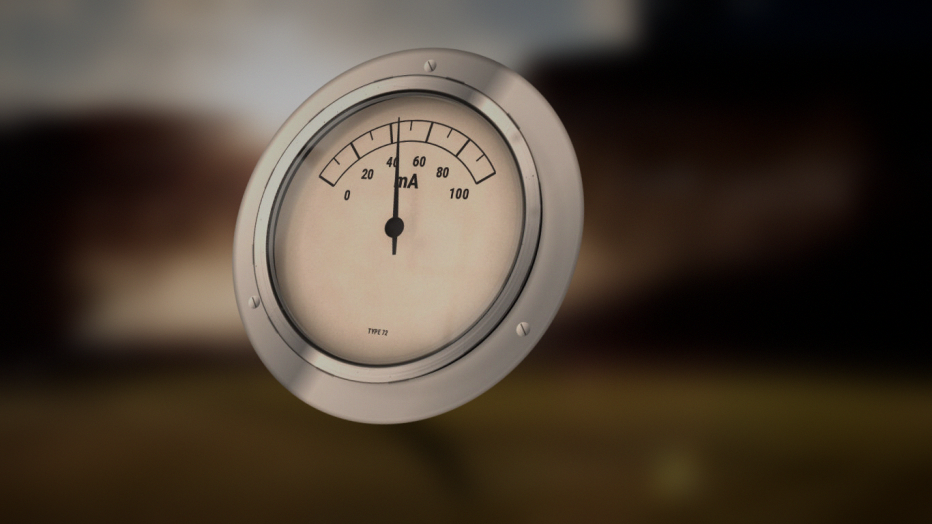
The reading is value=45 unit=mA
